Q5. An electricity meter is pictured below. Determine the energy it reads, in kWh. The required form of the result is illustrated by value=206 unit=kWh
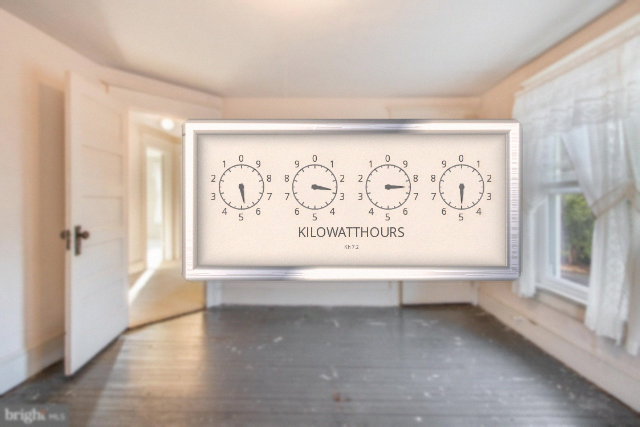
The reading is value=5275 unit=kWh
